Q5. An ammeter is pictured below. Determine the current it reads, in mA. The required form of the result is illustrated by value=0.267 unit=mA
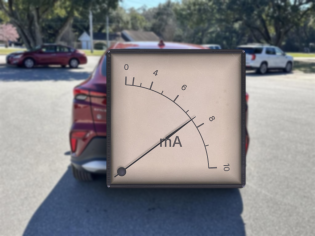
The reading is value=7.5 unit=mA
